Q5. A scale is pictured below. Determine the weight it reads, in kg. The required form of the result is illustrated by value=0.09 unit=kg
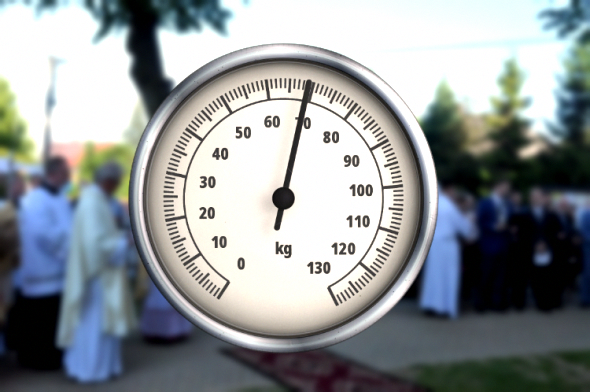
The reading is value=69 unit=kg
